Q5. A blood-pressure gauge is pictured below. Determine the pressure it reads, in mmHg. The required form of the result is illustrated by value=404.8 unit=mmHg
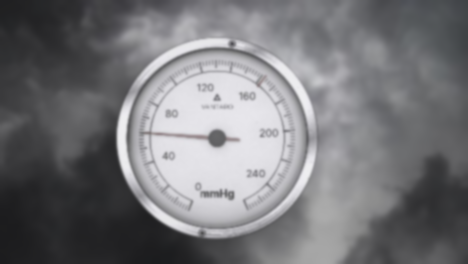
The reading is value=60 unit=mmHg
